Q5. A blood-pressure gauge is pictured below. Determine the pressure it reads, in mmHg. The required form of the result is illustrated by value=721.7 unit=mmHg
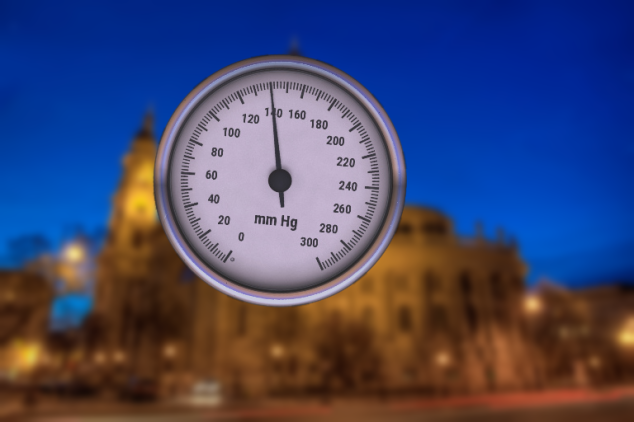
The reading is value=140 unit=mmHg
